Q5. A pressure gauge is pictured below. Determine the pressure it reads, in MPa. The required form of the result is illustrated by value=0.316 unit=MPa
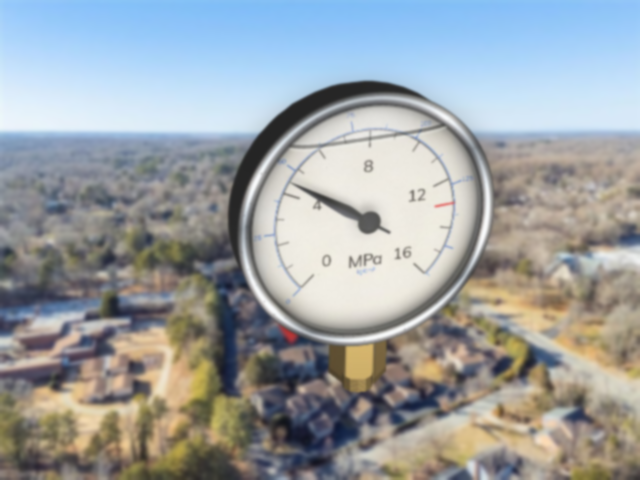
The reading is value=4.5 unit=MPa
